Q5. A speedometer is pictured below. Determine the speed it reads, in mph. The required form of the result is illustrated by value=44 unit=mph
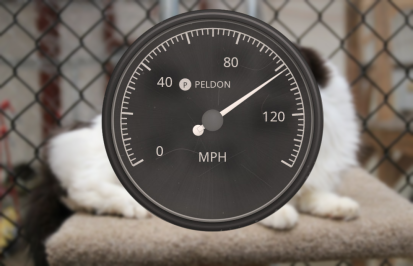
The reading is value=102 unit=mph
